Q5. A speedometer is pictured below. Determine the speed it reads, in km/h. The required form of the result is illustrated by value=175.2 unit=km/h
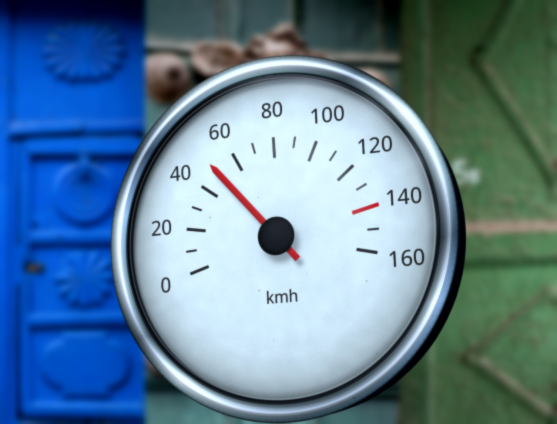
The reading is value=50 unit=km/h
